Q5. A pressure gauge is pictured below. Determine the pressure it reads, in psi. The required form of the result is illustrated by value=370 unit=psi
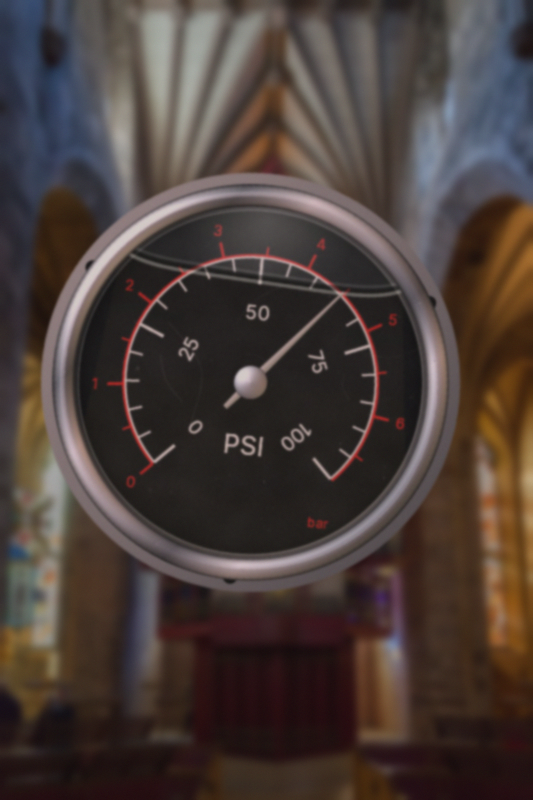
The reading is value=65 unit=psi
